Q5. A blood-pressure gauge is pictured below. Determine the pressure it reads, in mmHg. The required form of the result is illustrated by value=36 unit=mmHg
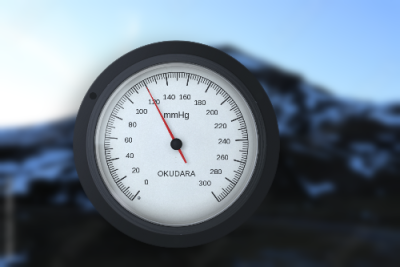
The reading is value=120 unit=mmHg
